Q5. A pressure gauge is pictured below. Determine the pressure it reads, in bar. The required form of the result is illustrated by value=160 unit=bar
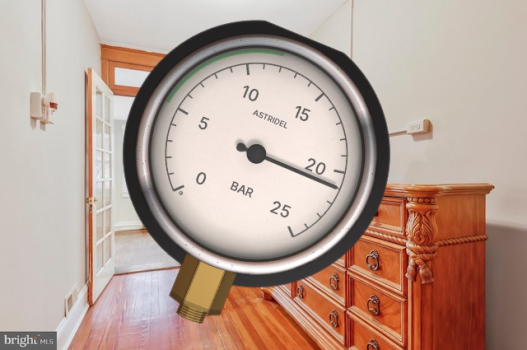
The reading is value=21 unit=bar
